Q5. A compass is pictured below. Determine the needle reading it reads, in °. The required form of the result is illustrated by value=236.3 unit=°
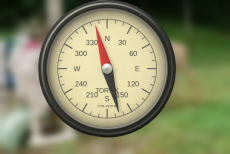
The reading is value=345 unit=°
